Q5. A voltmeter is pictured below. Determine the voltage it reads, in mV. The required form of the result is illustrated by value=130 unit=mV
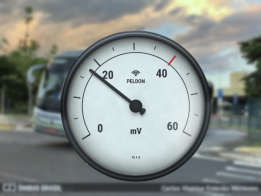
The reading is value=17.5 unit=mV
